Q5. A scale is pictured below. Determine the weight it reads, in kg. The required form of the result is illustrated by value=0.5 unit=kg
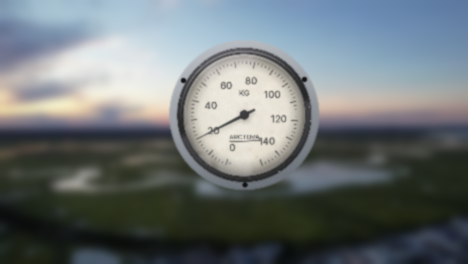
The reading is value=20 unit=kg
